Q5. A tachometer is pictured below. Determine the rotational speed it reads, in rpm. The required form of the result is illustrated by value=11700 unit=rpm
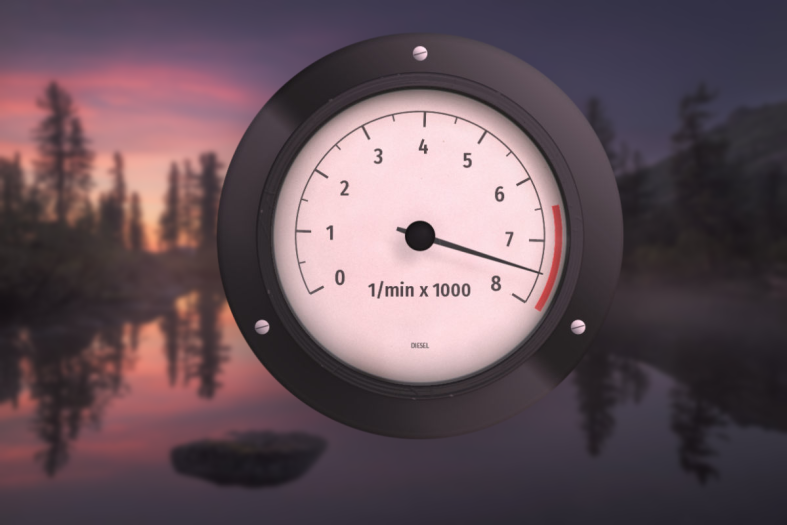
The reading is value=7500 unit=rpm
